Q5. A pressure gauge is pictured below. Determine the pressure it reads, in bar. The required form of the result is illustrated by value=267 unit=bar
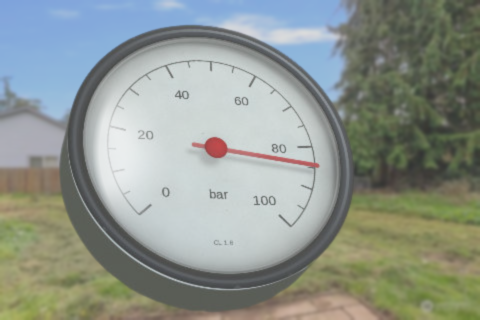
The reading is value=85 unit=bar
